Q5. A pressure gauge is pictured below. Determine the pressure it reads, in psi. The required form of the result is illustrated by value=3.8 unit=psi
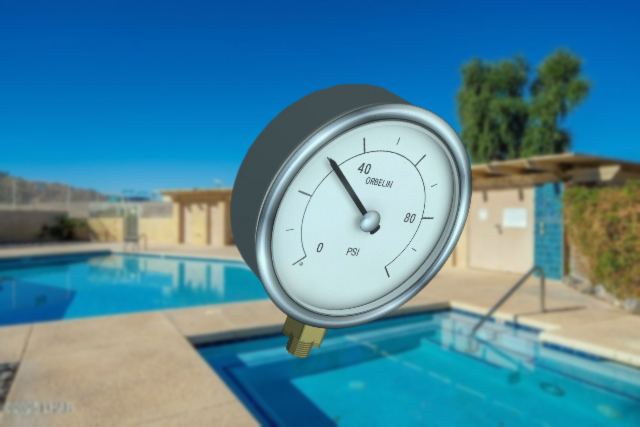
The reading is value=30 unit=psi
